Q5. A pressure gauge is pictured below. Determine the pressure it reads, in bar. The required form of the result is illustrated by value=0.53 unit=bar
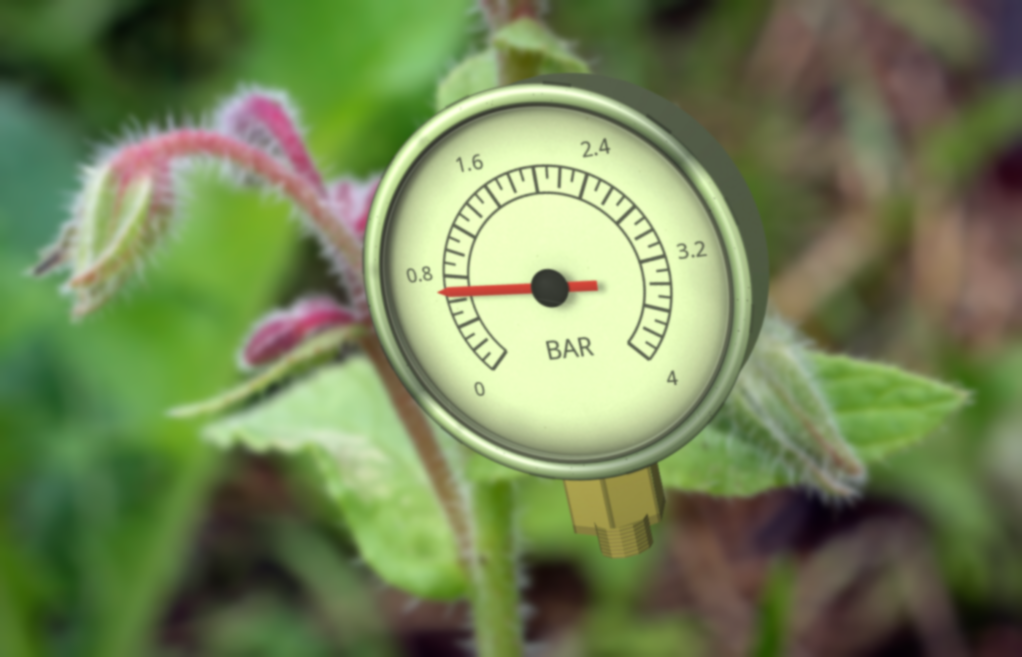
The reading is value=0.7 unit=bar
